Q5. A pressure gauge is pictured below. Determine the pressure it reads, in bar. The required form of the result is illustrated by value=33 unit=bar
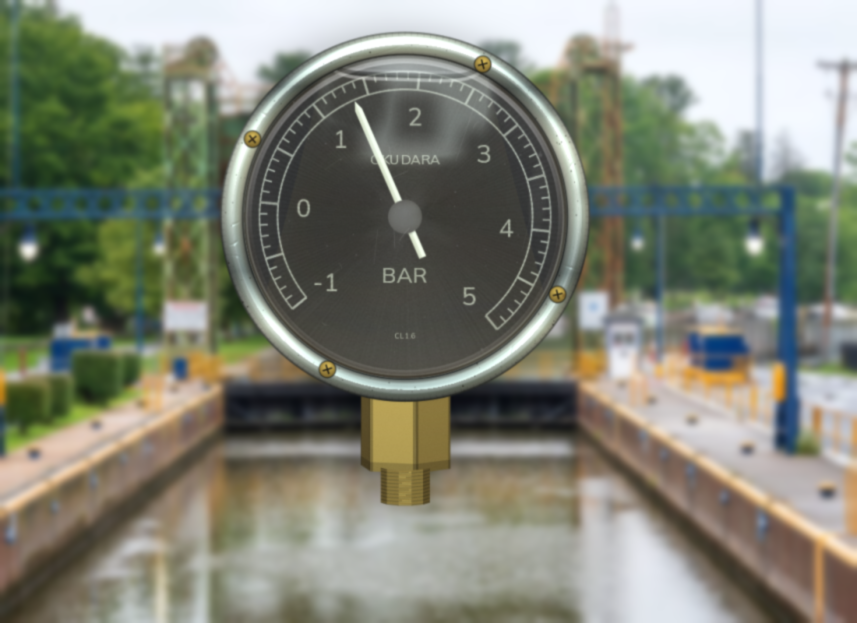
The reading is value=1.35 unit=bar
